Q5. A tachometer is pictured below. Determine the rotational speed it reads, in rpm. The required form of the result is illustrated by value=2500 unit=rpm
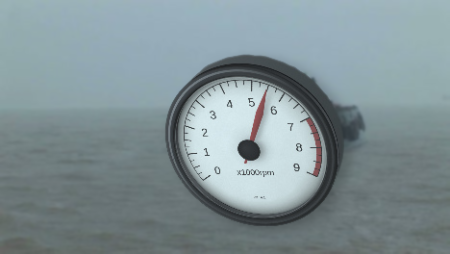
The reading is value=5500 unit=rpm
